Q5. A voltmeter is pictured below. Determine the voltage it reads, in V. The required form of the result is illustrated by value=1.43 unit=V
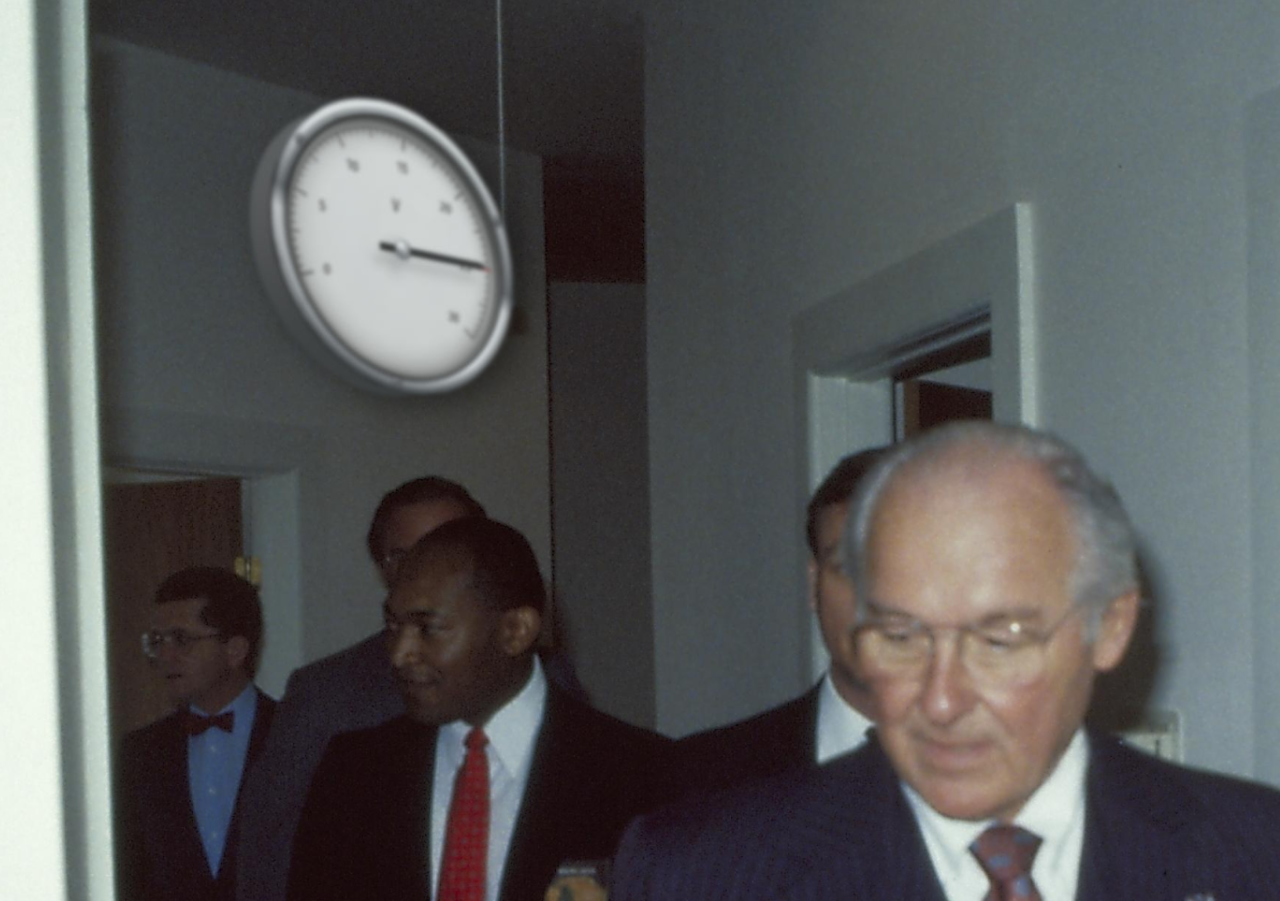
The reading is value=25 unit=V
